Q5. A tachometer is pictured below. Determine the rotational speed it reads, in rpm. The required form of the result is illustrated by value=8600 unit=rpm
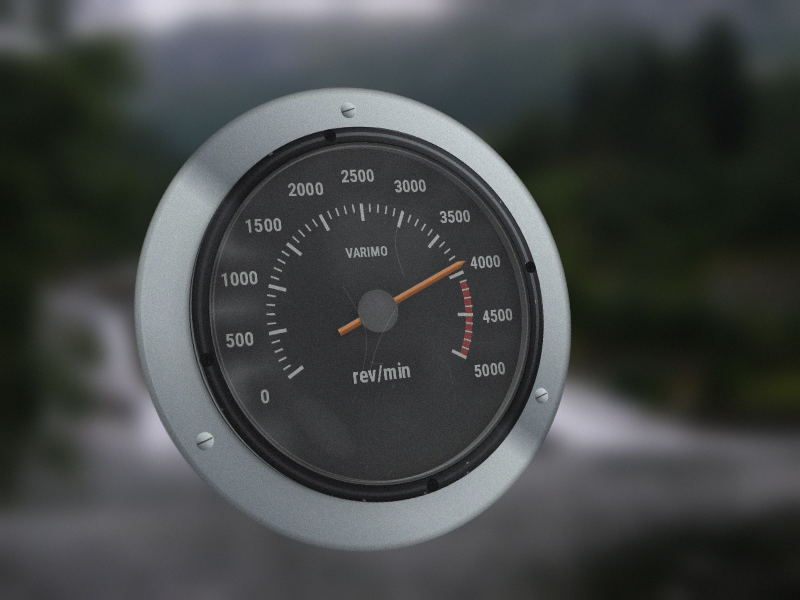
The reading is value=3900 unit=rpm
